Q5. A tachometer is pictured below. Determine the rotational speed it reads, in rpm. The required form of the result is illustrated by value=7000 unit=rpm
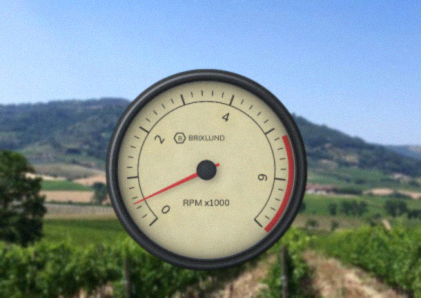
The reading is value=500 unit=rpm
